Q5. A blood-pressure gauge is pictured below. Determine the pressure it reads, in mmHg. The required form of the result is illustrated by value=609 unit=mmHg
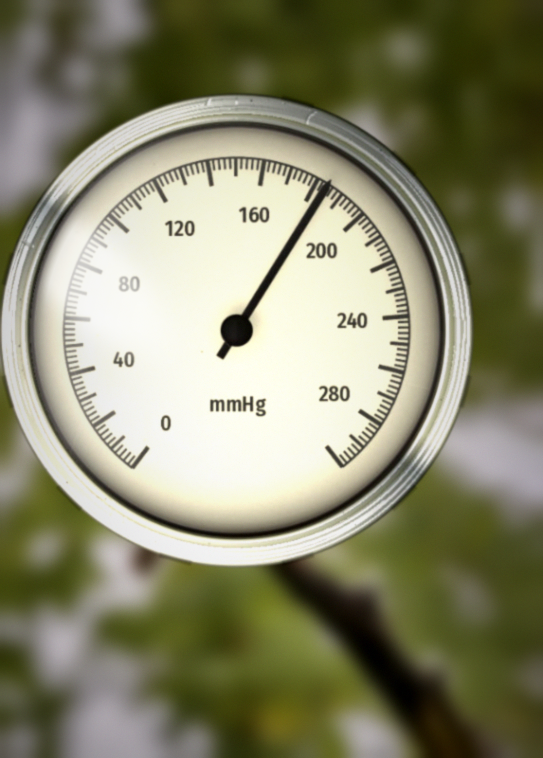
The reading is value=184 unit=mmHg
